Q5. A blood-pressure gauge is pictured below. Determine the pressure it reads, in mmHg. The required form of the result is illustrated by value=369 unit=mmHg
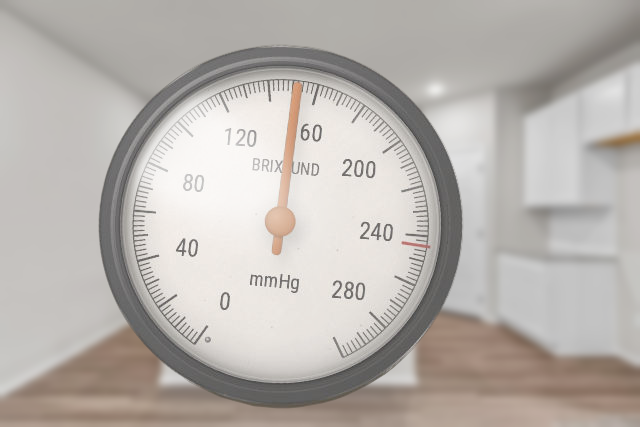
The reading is value=152 unit=mmHg
